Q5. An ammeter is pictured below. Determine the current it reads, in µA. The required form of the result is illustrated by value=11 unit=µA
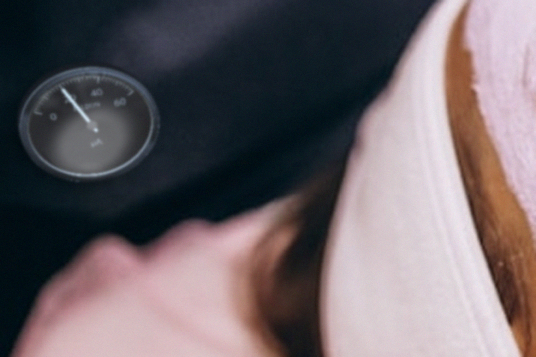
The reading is value=20 unit=µA
